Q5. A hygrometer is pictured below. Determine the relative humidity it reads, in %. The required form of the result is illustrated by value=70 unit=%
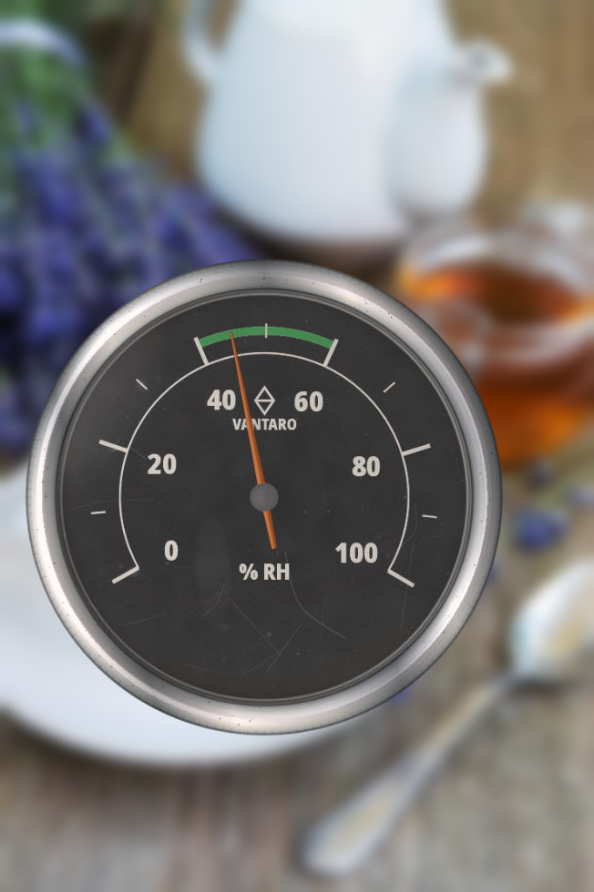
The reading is value=45 unit=%
